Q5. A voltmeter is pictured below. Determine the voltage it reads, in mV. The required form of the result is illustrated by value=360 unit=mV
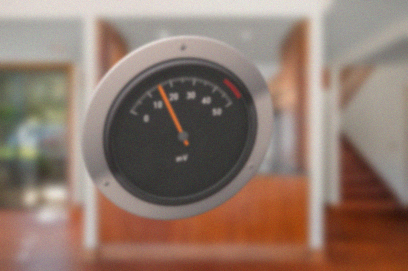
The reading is value=15 unit=mV
